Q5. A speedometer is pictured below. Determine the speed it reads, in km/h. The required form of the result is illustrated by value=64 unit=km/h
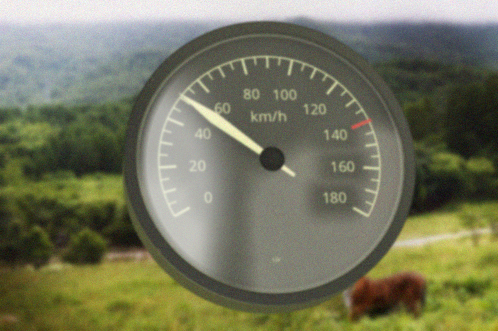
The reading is value=50 unit=km/h
